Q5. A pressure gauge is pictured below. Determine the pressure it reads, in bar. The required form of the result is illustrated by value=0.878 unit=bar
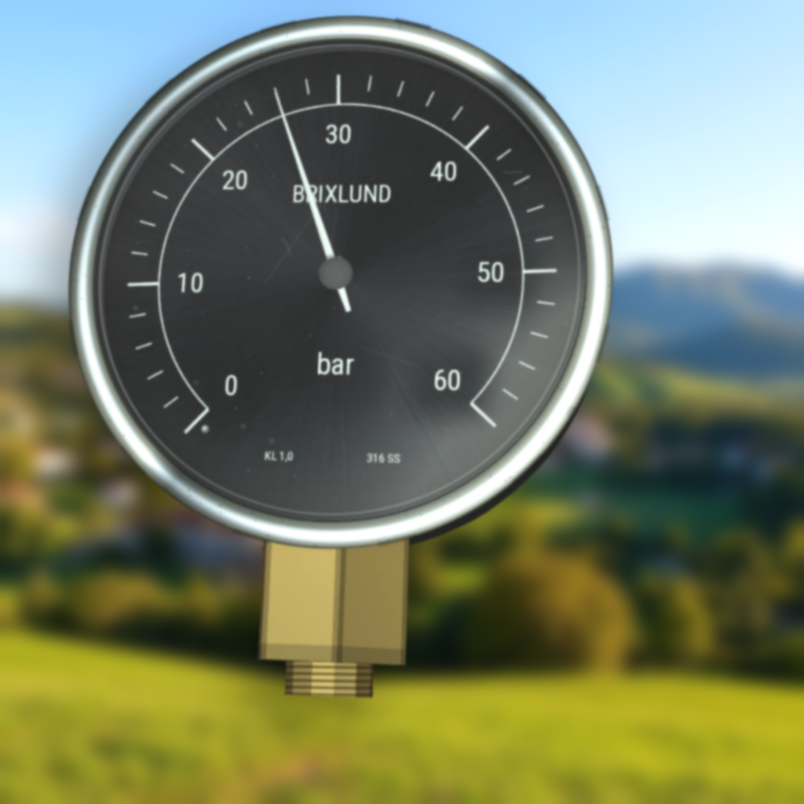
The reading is value=26 unit=bar
